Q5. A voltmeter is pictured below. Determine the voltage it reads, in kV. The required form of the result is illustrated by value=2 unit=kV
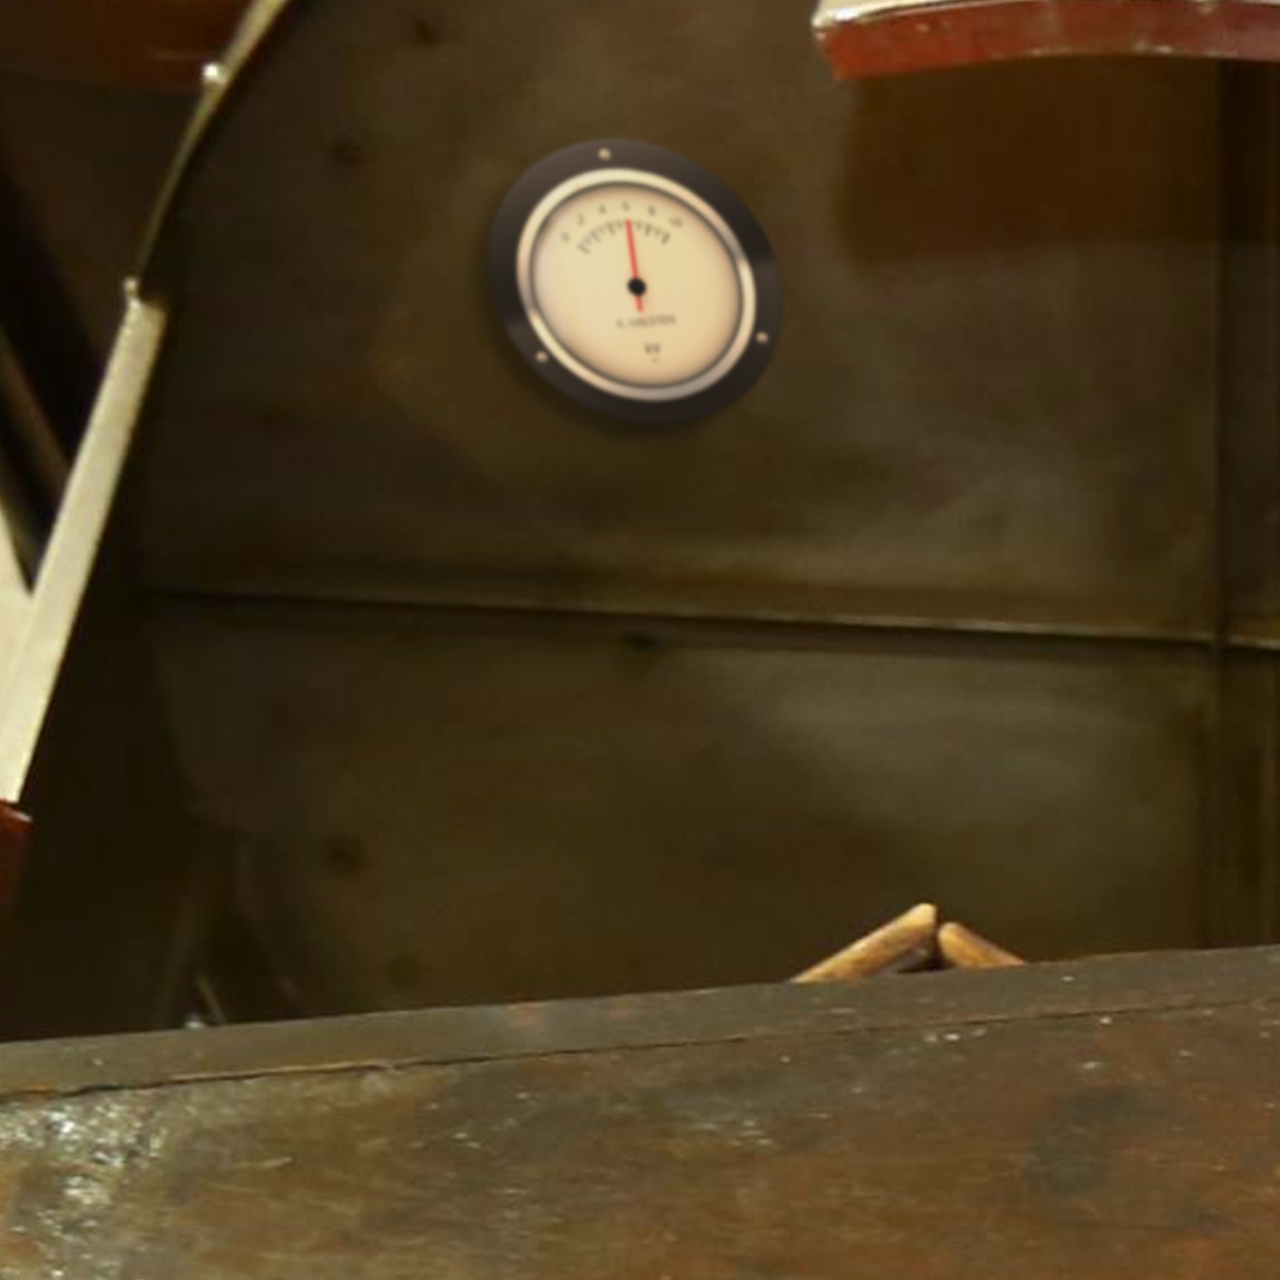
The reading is value=6 unit=kV
